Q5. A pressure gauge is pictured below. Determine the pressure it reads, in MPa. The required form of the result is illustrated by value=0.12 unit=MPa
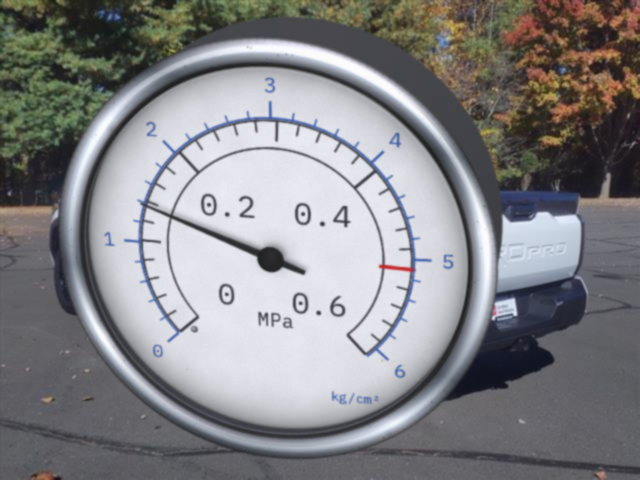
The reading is value=0.14 unit=MPa
